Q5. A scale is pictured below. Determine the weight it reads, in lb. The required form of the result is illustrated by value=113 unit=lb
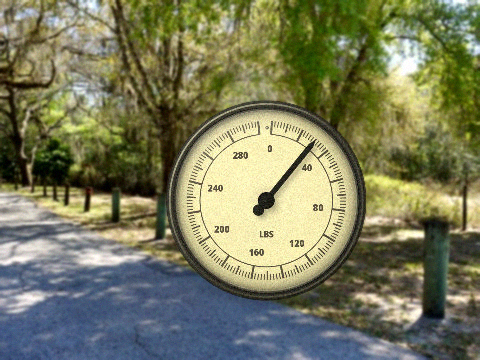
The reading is value=30 unit=lb
